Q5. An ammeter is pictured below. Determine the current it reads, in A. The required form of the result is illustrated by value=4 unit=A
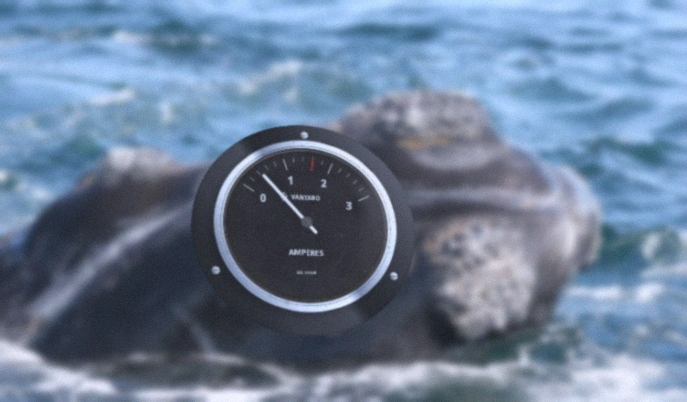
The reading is value=0.4 unit=A
